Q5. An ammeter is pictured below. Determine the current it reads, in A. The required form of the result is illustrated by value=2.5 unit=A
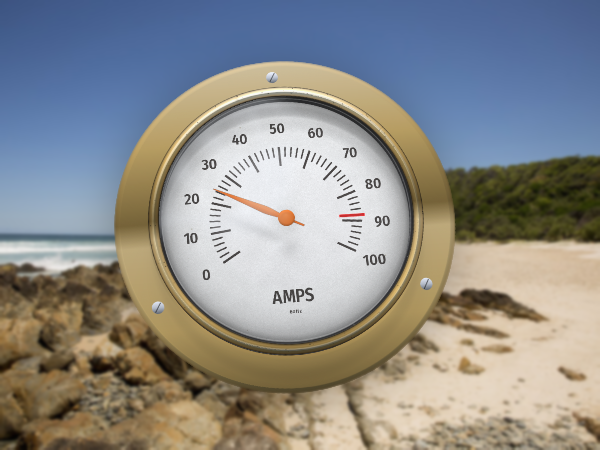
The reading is value=24 unit=A
